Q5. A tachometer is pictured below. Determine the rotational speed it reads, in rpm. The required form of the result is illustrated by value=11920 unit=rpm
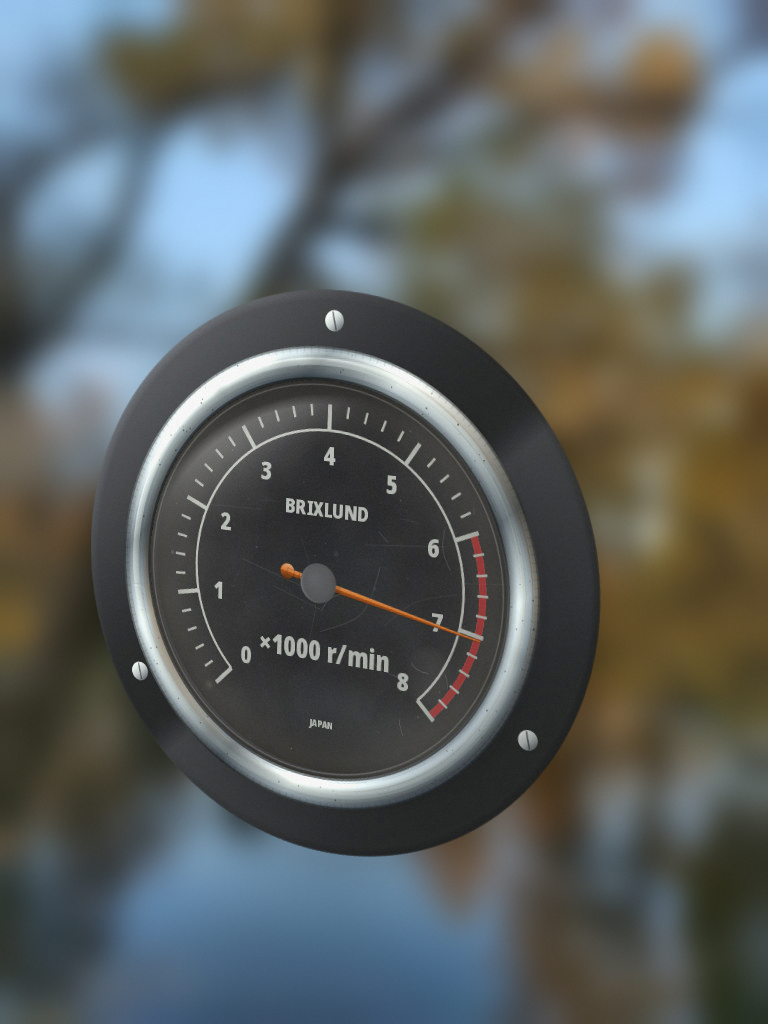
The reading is value=7000 unit=rpm
